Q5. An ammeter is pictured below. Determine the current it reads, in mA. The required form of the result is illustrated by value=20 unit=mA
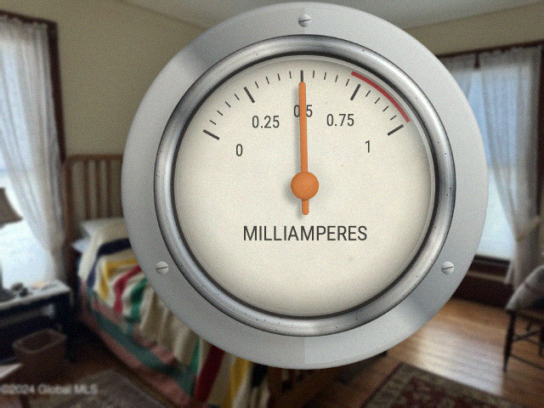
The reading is value=0.5 unit=mA
